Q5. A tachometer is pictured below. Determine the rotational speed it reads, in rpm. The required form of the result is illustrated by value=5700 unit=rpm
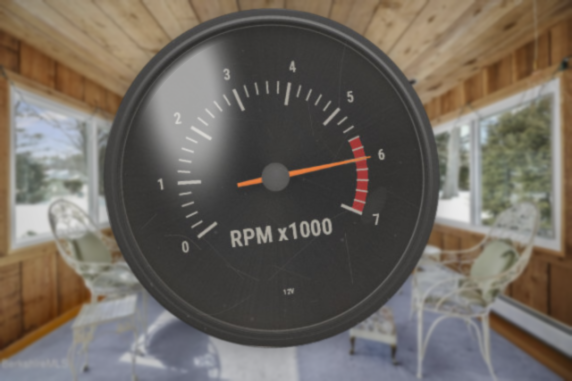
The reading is value=6000 unit=rpm
